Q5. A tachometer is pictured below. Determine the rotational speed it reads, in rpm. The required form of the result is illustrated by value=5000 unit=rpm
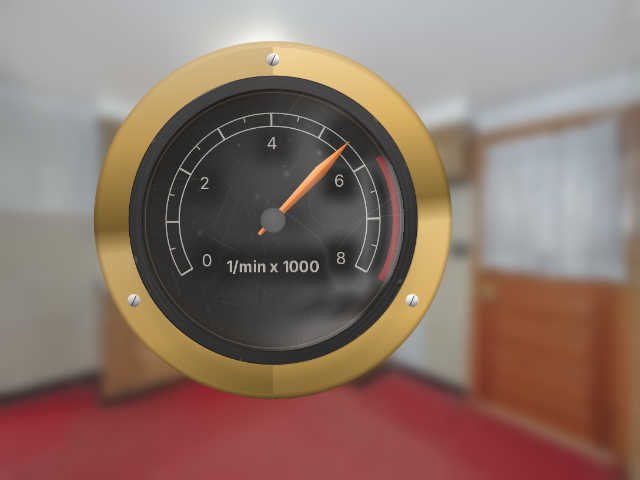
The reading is value=5500 unit=rpm
